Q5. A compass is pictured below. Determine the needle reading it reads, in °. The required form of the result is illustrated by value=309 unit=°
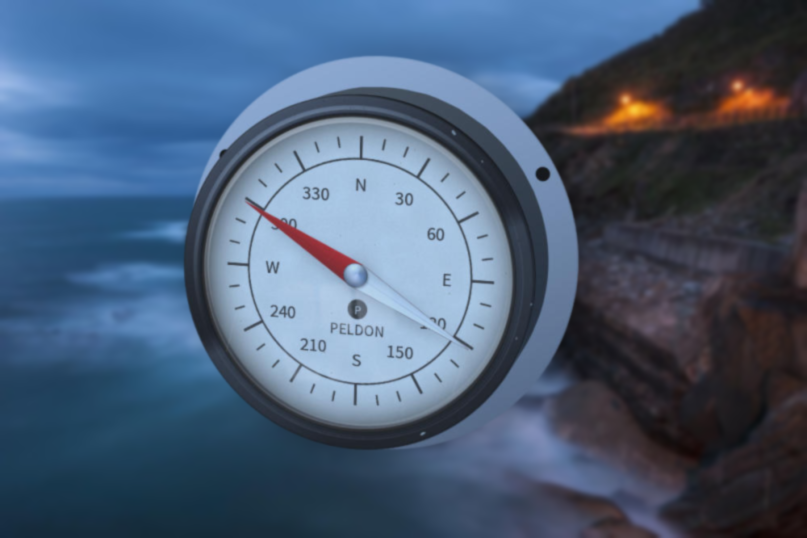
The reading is value=300 unit=°
